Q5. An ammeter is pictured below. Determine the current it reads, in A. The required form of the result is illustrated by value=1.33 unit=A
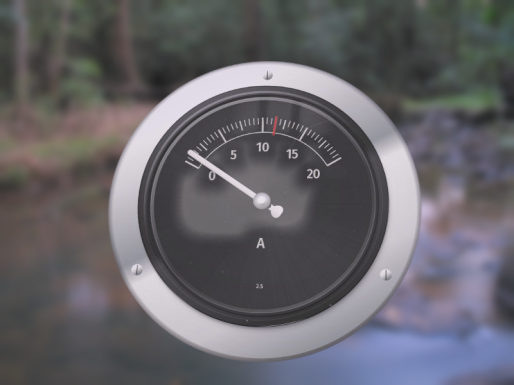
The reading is value=1 unit=A
